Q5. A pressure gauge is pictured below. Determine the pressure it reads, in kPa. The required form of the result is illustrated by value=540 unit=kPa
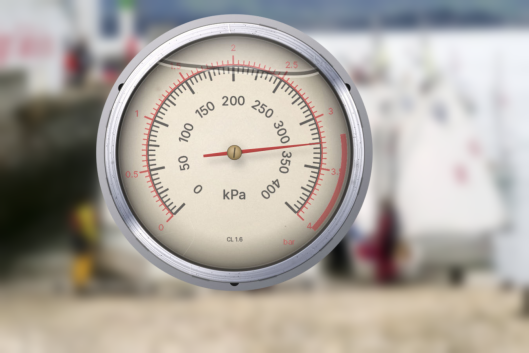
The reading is value=325 unit=kPa
